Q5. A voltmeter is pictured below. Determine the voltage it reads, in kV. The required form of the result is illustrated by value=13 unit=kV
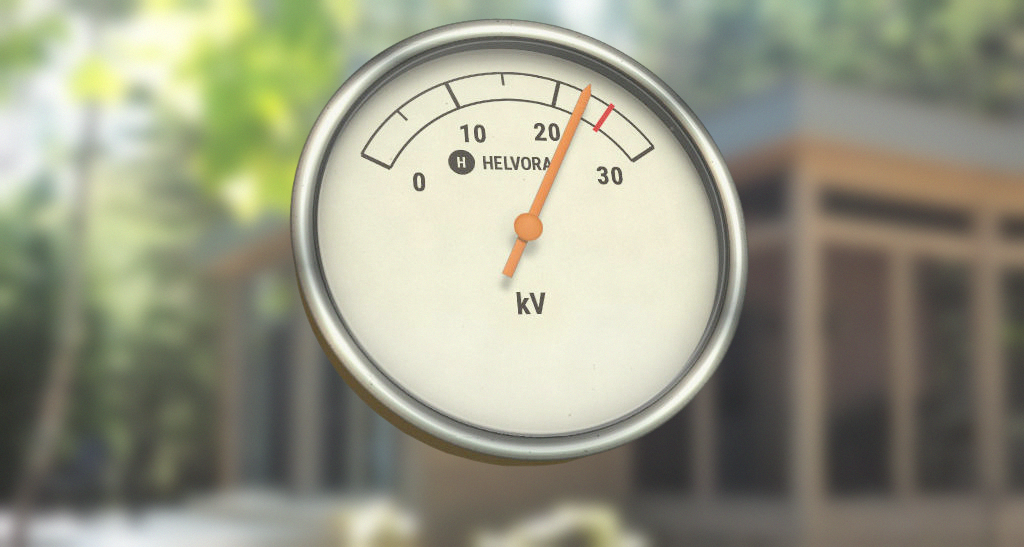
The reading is value=22.5 unit=kV
